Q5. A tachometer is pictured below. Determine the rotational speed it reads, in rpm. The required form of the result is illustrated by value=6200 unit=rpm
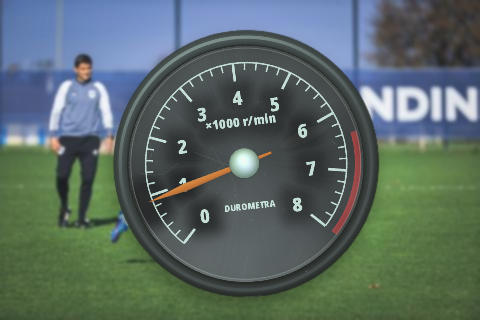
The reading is value=900 unit=rpm
